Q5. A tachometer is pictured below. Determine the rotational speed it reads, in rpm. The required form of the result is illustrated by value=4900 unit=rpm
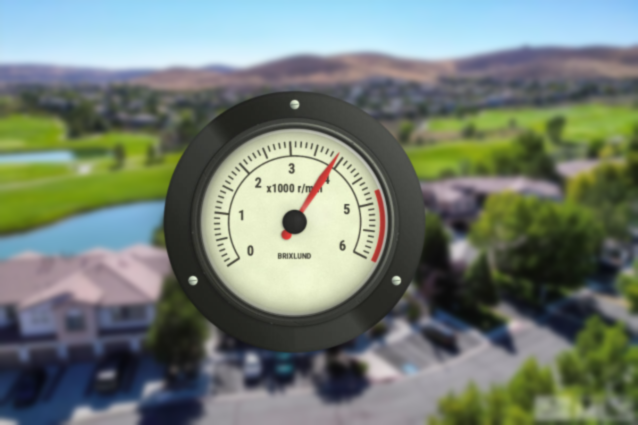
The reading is value=3900 unit=rpm
